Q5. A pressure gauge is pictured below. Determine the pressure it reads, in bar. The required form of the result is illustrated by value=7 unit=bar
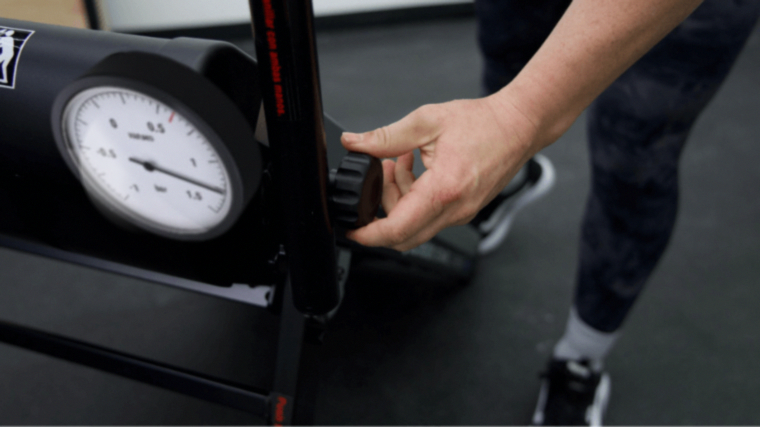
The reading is value=1.25 unit=bar
